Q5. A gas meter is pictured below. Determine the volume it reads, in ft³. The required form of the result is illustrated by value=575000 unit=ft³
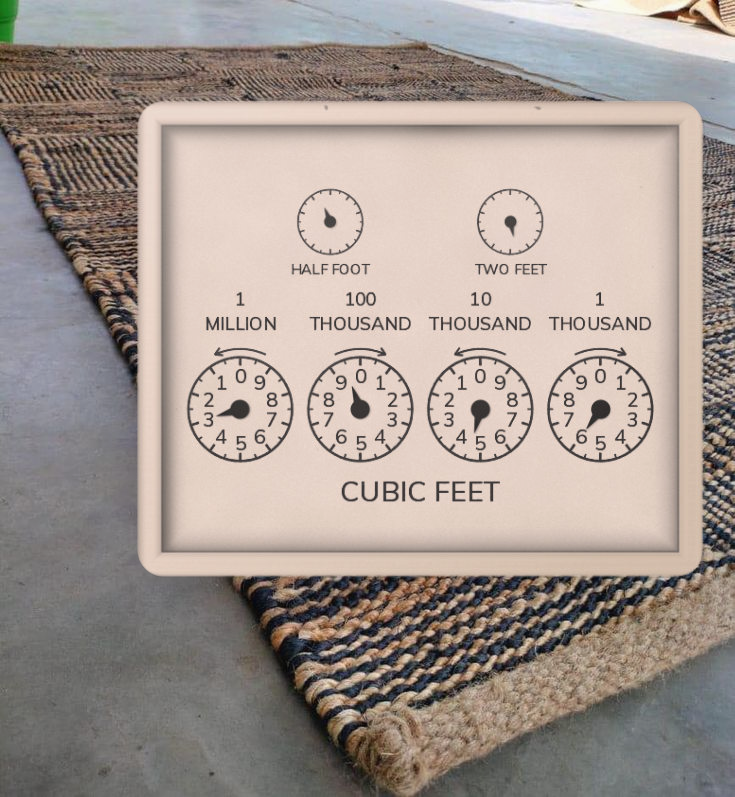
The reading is value=294600 unit=ft³
